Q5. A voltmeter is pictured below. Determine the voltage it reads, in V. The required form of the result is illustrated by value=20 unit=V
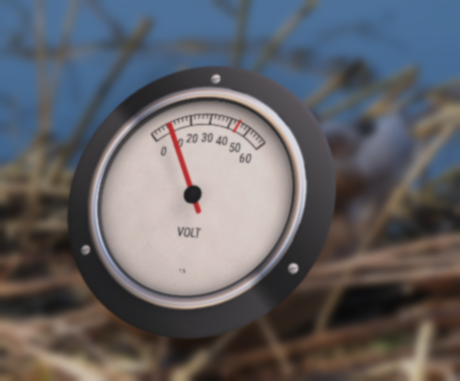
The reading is value=10 unit=V
